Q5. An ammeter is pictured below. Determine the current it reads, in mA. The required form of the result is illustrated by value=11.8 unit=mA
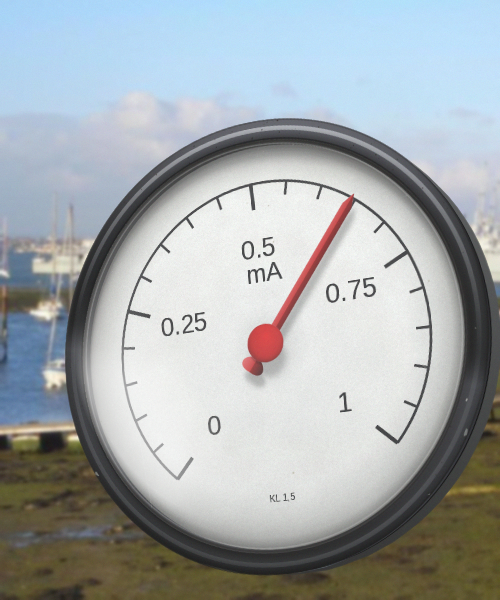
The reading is value=0.65 unit=mA
